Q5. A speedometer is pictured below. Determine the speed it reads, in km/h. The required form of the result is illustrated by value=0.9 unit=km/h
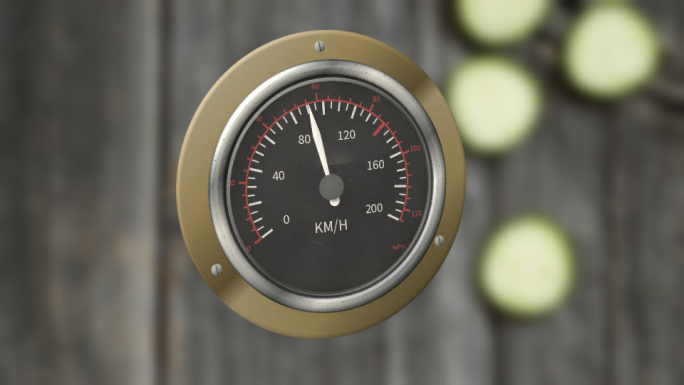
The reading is value=90 unit=km/h
